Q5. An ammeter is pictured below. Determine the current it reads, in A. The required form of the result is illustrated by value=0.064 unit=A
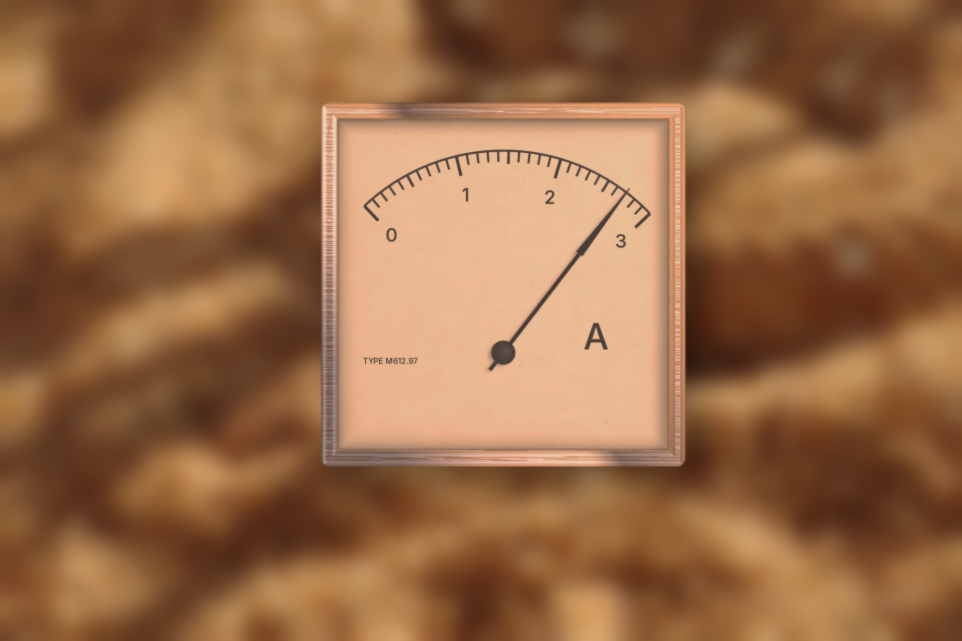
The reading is value=2.7 unit=A
